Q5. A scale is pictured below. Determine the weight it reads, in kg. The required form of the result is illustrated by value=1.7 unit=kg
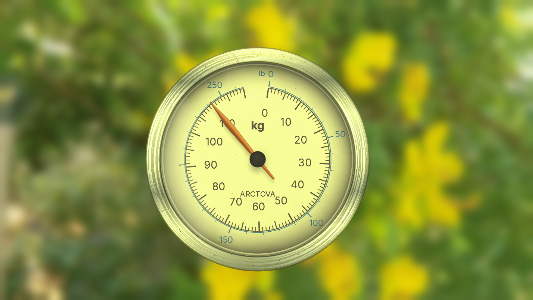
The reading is value=110 unit=kg
